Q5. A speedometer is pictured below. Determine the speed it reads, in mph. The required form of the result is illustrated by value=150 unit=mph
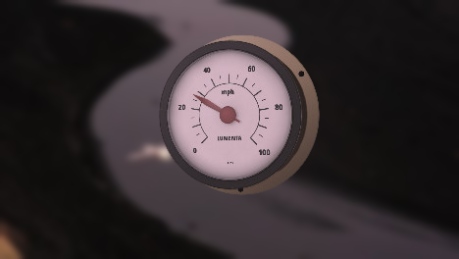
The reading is value=27.5 unit=mph
